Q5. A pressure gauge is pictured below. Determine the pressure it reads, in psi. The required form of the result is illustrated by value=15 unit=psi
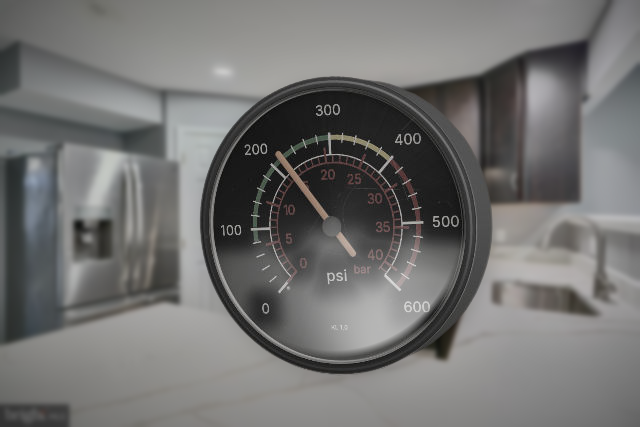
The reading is value=220 unit=psi
